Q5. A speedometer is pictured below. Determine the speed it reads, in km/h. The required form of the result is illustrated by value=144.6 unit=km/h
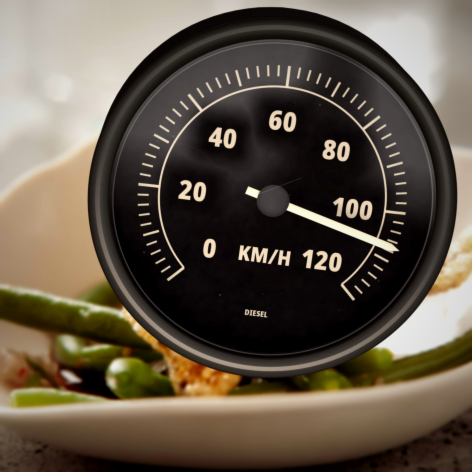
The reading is value=107 unit=km/h
